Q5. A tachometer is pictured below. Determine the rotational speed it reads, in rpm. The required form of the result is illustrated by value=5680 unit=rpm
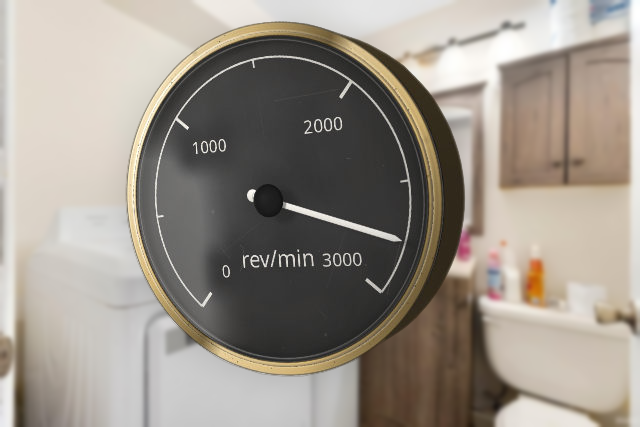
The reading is value=2750 unit=rpm
